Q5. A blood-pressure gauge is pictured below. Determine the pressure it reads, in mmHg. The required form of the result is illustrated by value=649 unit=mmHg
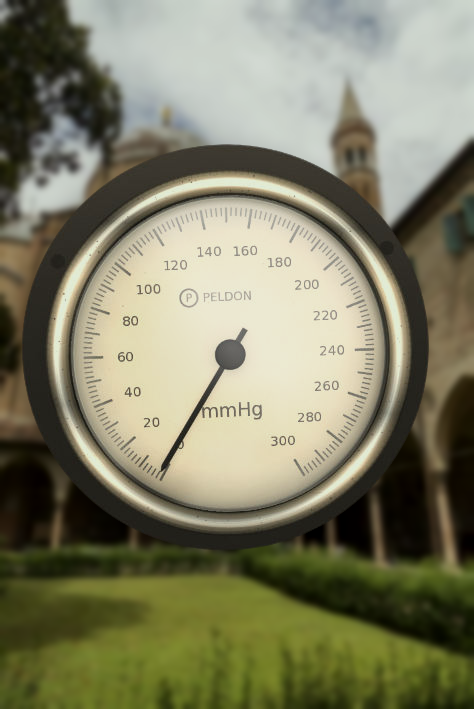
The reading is value=2 unit=mmHg
